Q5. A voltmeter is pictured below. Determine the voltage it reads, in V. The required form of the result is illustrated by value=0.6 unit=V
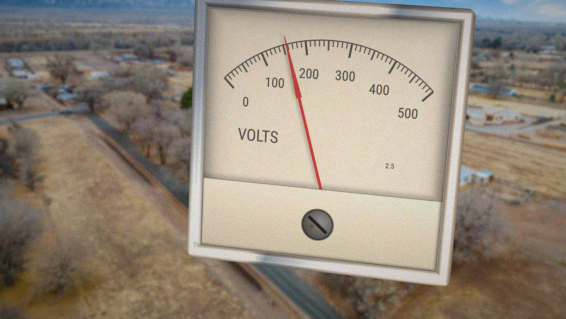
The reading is value=160 unit=V
